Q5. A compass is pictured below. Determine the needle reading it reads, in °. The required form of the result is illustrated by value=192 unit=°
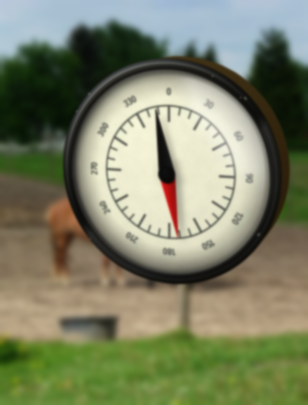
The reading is value=170 unit=°
